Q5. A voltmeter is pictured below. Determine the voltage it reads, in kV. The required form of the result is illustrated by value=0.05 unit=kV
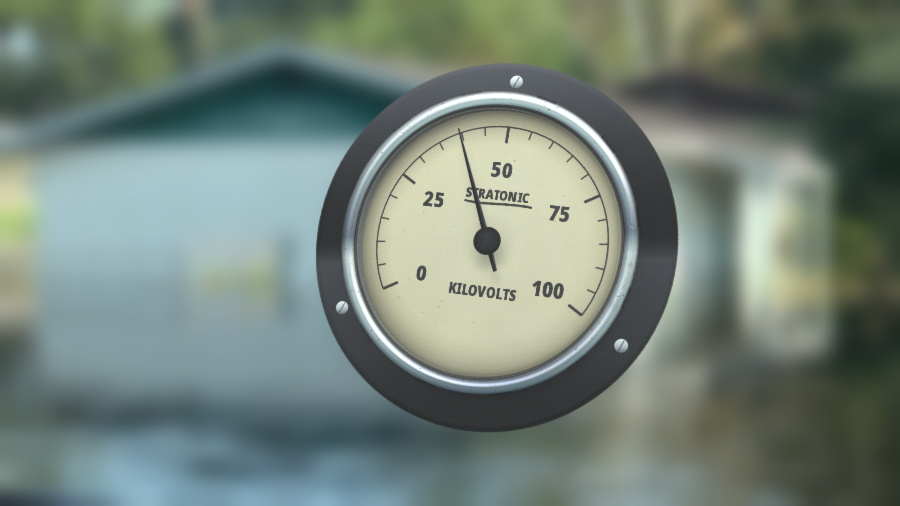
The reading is value=40 unit=kV
